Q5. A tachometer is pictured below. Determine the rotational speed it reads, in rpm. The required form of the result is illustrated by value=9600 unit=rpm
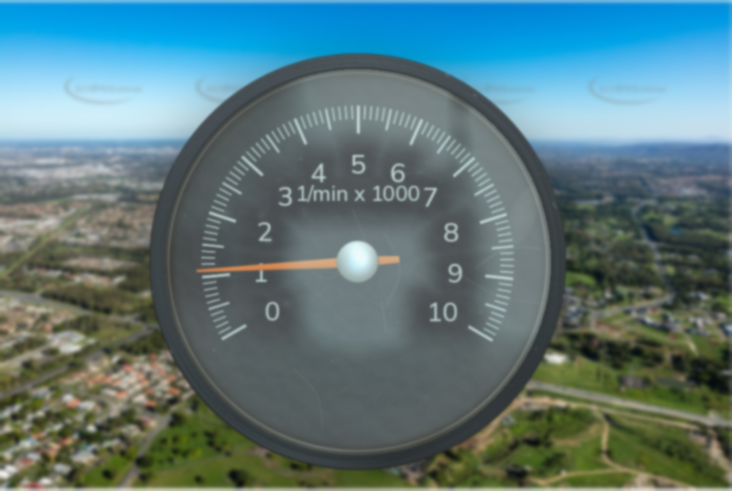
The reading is value=1100 unit=rpm
